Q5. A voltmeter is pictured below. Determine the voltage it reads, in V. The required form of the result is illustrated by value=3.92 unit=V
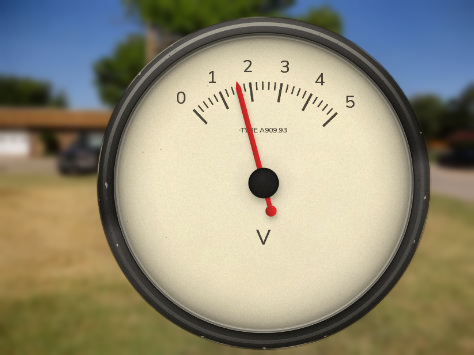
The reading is value=1.6 unit=V
